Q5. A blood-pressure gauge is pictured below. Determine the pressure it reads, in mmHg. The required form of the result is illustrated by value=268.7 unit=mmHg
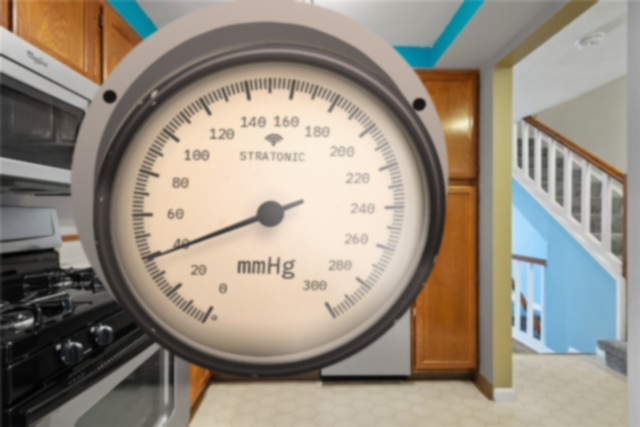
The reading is value=40 unit=mmHg
